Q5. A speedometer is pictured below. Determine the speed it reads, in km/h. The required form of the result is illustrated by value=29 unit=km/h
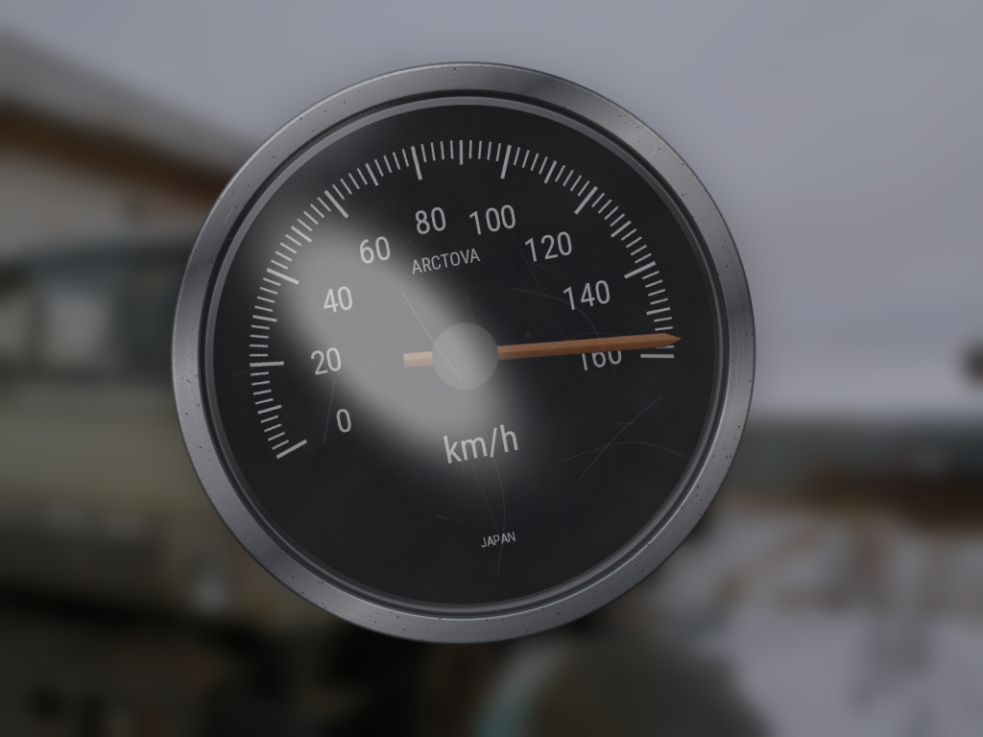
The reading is value=156 unit=km/h
